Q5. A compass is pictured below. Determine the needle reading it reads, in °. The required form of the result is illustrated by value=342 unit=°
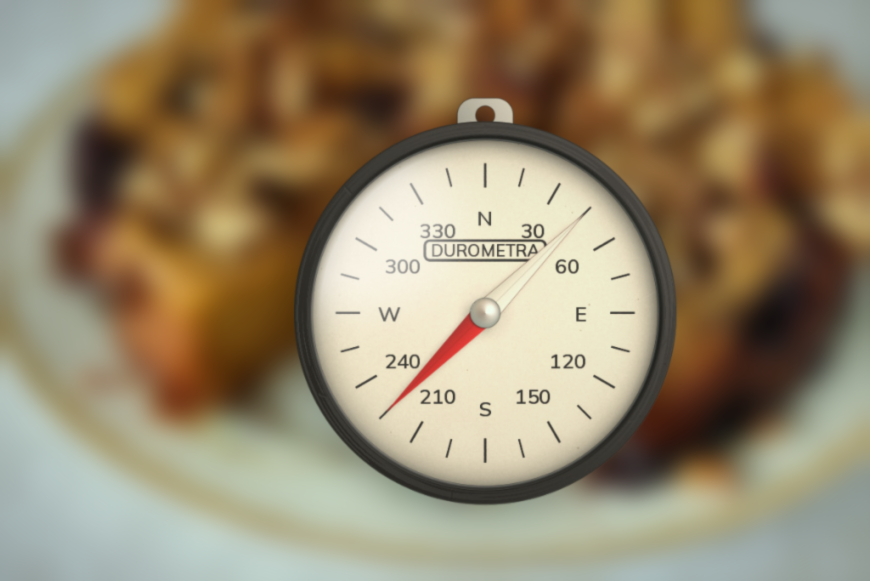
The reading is value=225 unit=°
